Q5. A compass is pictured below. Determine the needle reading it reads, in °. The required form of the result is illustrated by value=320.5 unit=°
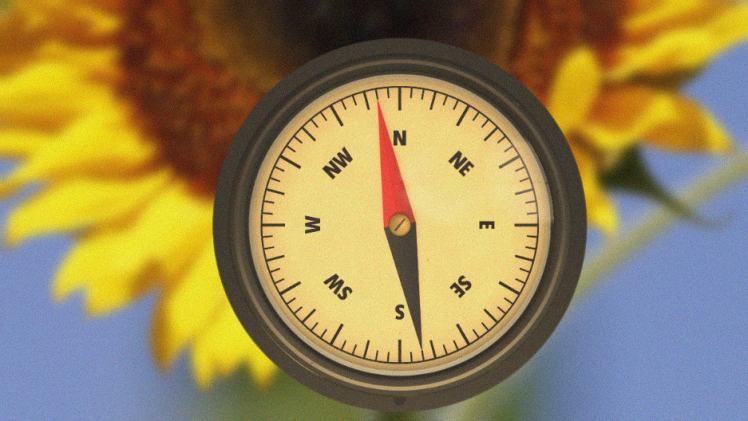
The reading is value=350 unit=°
